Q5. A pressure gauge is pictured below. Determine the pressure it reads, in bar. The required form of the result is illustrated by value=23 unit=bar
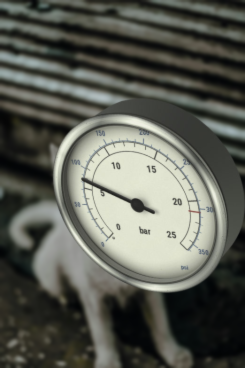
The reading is value=6 unit=bar
